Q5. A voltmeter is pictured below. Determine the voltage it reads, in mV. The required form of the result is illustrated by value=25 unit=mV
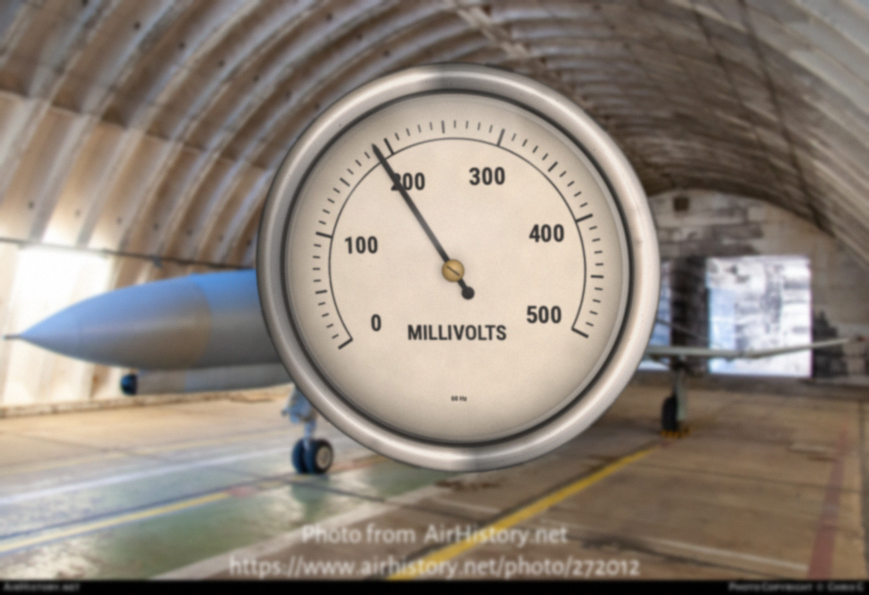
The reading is value=190 unit=mV
